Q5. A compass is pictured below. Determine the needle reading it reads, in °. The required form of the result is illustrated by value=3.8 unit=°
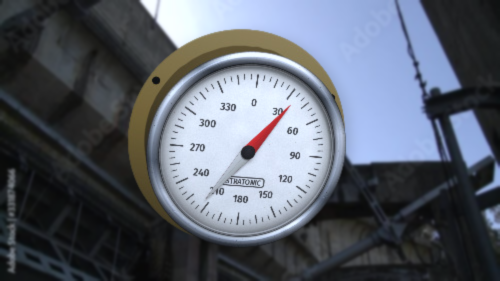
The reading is value=35 unit=°
